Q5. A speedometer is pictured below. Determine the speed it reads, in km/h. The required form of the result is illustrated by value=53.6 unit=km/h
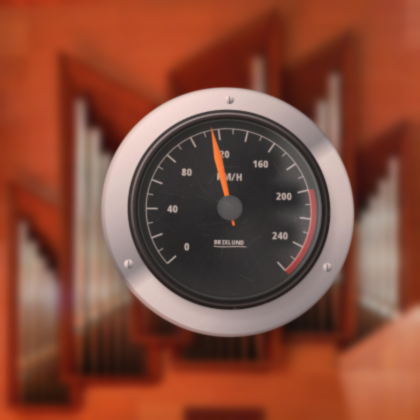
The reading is value=115 unit=km/h
